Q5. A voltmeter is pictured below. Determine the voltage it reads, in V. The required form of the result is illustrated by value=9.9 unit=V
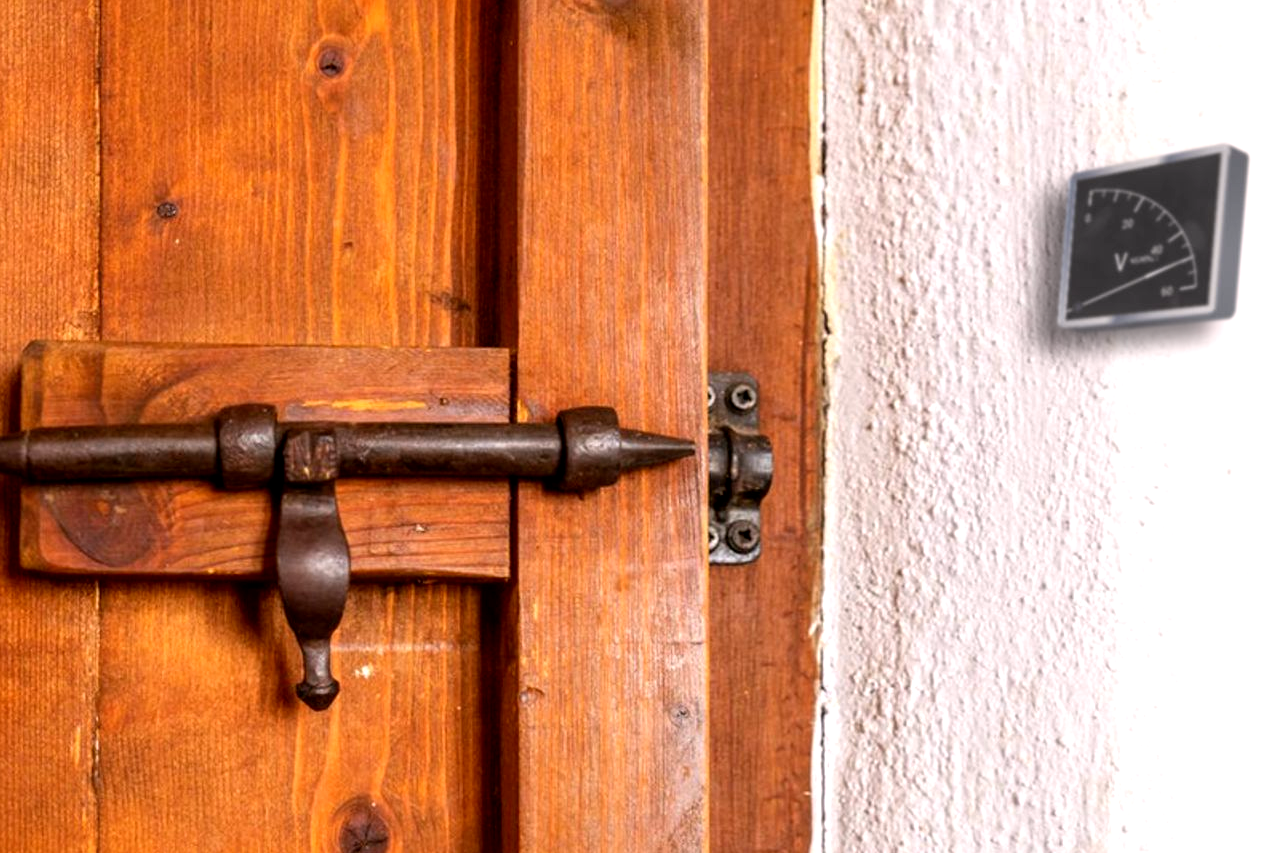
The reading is value=50 unit=V
